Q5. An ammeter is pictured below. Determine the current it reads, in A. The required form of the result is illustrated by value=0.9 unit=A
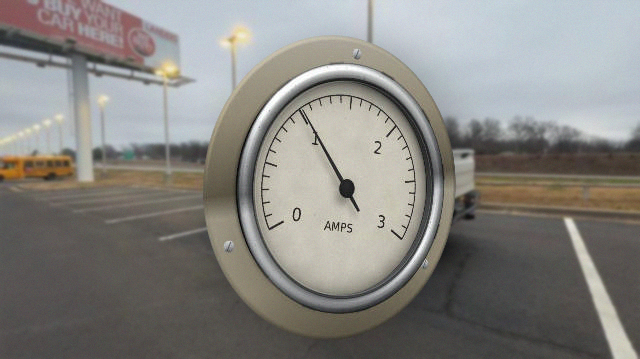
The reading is value=1 unit=A
